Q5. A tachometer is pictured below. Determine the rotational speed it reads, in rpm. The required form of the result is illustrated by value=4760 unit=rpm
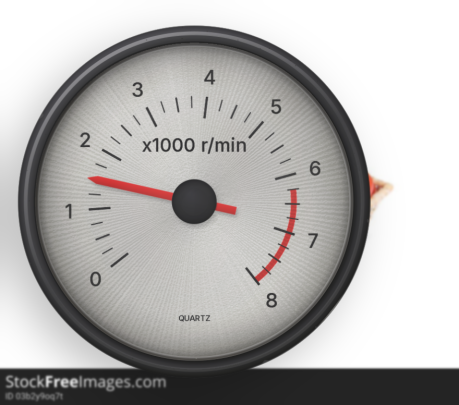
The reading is value=1500 unit=rpm
